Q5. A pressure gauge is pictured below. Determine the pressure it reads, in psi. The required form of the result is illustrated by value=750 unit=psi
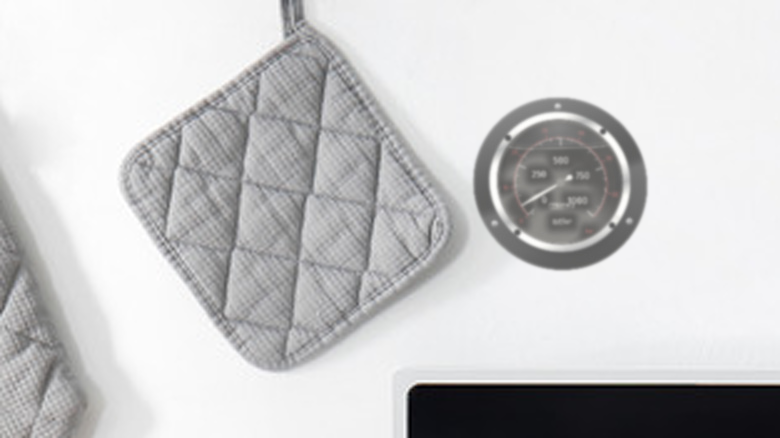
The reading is value=50 unit=psi
